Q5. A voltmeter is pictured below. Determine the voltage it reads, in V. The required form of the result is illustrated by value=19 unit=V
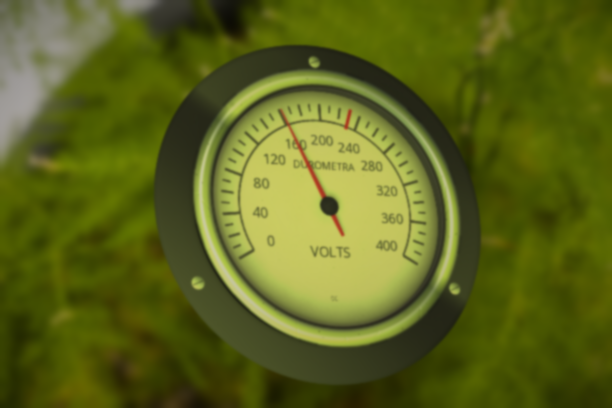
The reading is value=160 unit=V
